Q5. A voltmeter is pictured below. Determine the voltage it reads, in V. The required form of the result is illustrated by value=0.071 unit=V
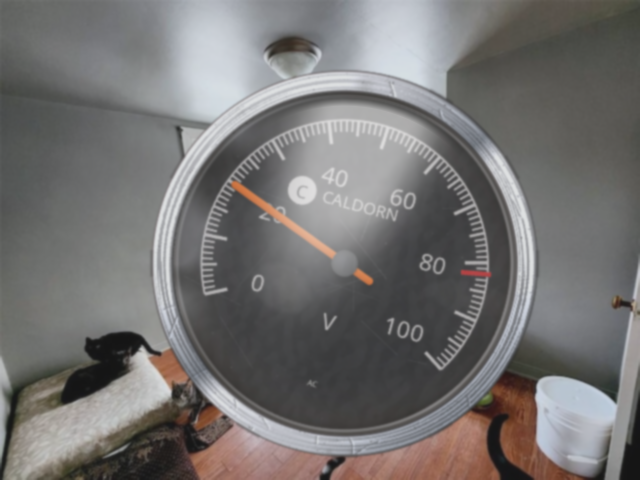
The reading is value=20 unit=V
